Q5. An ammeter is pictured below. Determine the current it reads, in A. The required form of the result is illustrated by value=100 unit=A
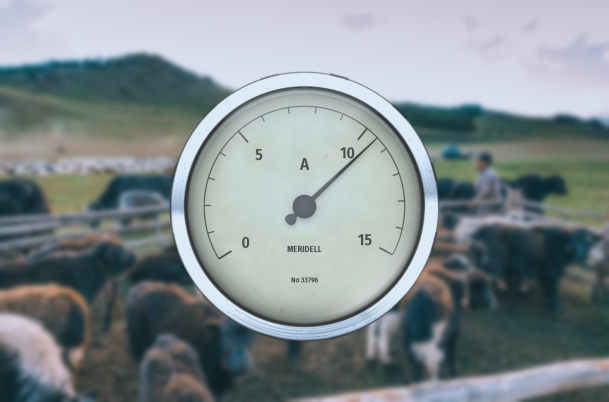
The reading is value=10.5 unit=A
